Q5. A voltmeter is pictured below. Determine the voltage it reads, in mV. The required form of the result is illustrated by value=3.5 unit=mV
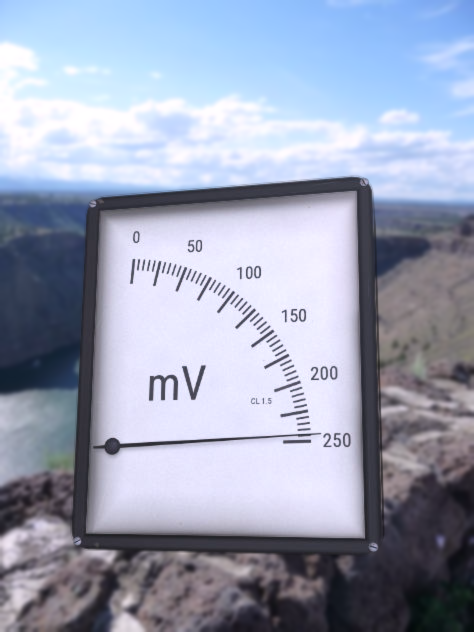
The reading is value=245 unit=mV
